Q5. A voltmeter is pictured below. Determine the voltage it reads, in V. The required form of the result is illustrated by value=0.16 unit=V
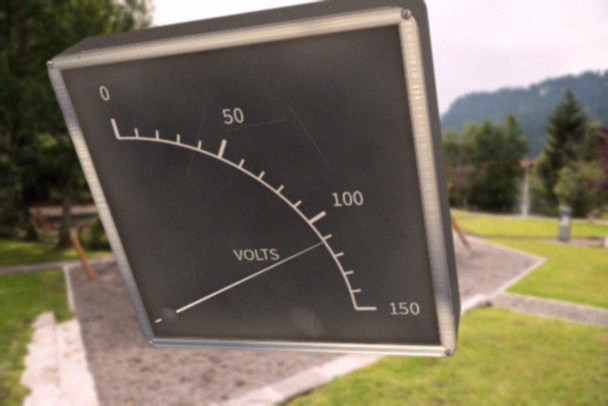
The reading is value=110 unit=V
